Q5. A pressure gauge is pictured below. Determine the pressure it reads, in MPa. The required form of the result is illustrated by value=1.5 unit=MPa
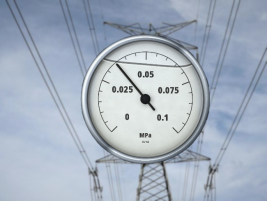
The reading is value=0.035 unit=MPa
